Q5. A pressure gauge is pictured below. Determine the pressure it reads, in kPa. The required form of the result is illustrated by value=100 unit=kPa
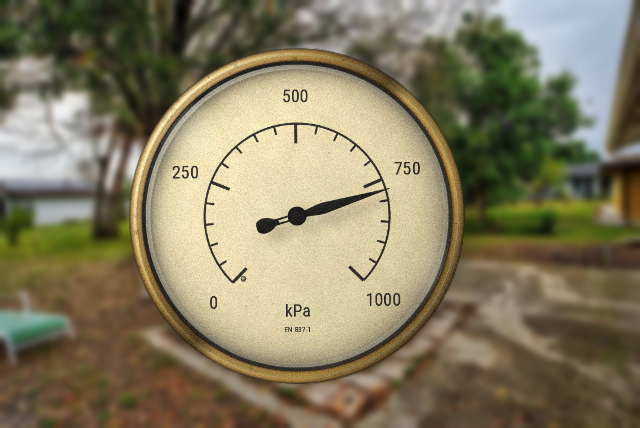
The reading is value=775 unit=kPa
